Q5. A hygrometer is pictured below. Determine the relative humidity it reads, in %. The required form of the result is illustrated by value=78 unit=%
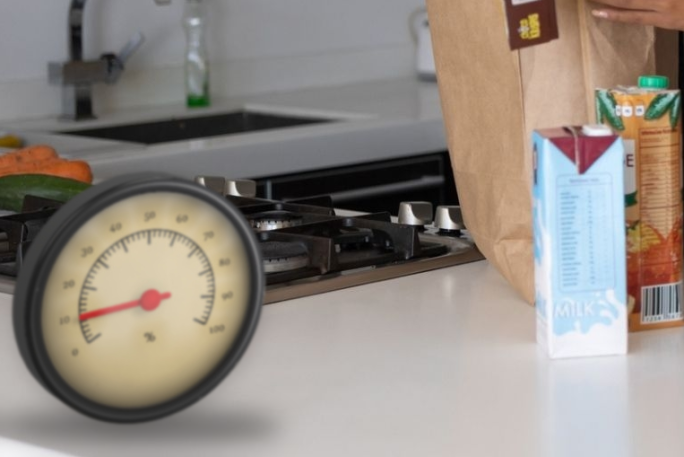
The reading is value=10 unit=%
